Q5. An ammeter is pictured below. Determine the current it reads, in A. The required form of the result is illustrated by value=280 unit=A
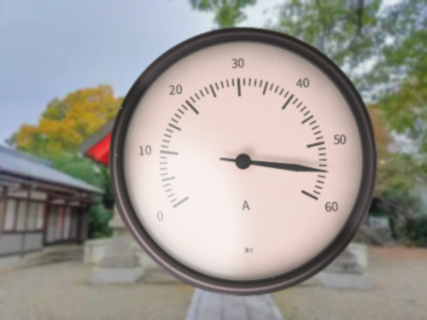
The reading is value=55 unit=A
